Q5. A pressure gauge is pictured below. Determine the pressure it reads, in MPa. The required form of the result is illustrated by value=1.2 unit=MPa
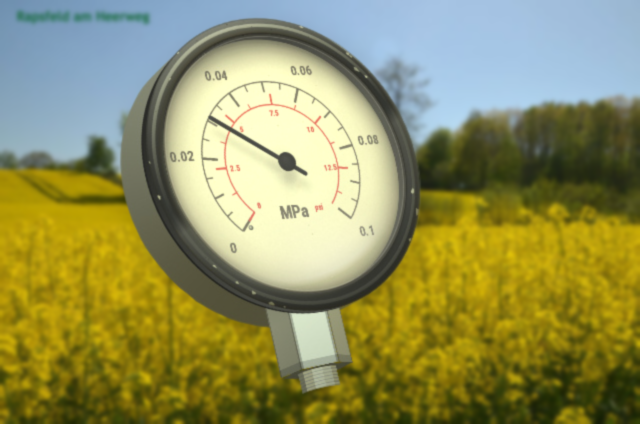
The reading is value=0.03 unit=MPa
